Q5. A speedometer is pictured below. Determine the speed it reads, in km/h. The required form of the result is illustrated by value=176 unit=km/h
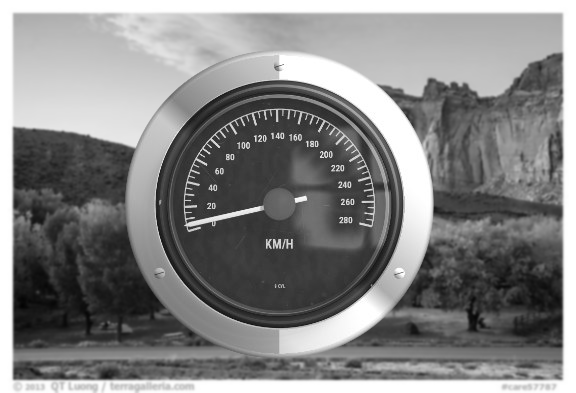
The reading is value=5 unit=km/h
